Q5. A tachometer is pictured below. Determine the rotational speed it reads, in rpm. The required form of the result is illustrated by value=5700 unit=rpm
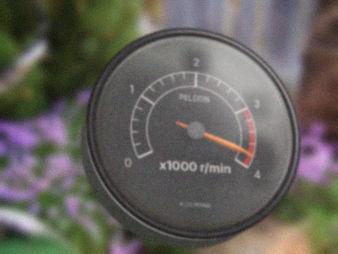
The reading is value=3800 unit=rpm
